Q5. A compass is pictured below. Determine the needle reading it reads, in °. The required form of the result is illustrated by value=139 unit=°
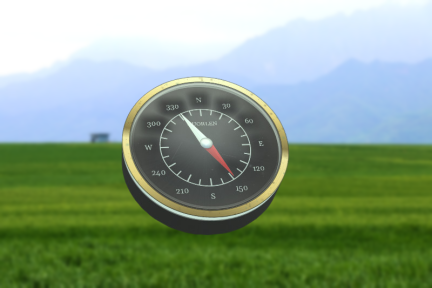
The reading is value=150 unit=°
